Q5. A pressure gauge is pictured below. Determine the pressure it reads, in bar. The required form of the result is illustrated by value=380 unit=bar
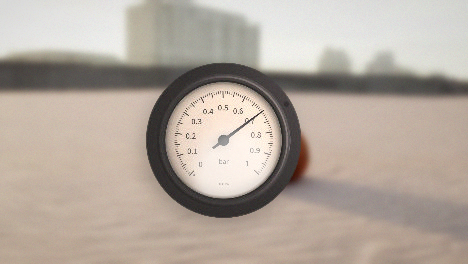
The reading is value=0.7 unit=bar
